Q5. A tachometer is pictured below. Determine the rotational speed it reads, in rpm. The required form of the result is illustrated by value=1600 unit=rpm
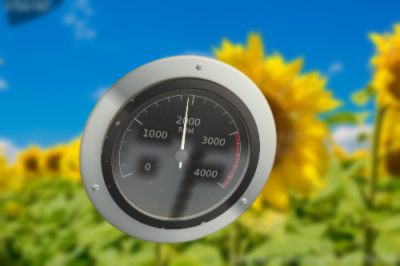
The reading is value=1900 unit=rpm
